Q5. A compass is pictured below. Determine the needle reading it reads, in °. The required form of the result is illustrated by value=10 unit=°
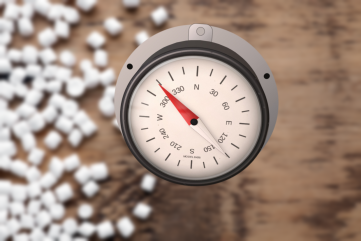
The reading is value=315 unit=°
